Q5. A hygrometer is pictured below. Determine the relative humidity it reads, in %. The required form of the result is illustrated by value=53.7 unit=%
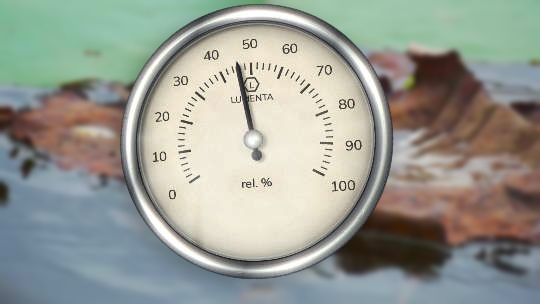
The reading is value=46 unit=%
